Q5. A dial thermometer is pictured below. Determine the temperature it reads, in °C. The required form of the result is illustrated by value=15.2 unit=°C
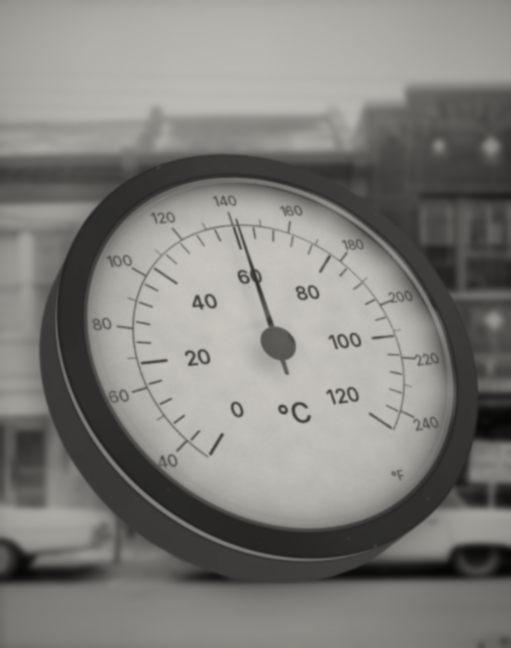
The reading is value=60 unit=°C
